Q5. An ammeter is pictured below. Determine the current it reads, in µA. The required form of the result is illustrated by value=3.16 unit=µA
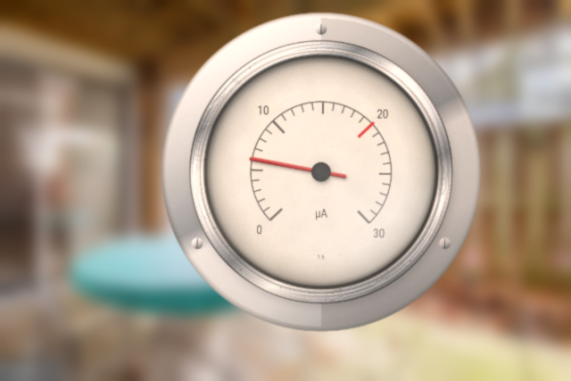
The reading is value=6 unit=µA
